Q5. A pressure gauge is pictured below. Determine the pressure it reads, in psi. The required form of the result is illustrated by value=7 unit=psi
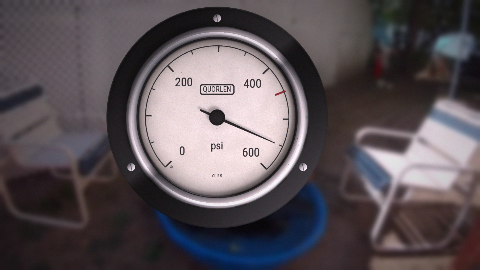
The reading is value=550 unit=psi
